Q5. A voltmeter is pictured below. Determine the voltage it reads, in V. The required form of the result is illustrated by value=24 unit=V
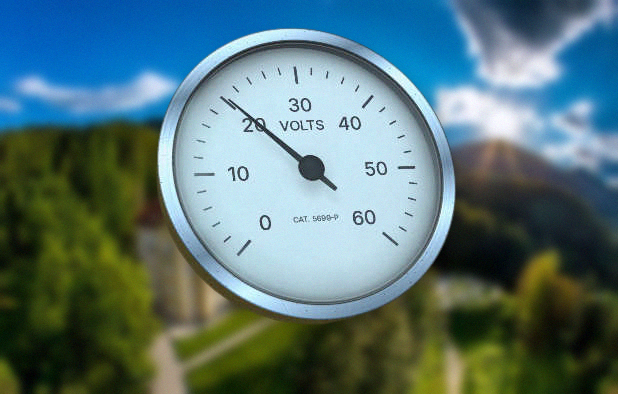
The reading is value=20 unit=V
